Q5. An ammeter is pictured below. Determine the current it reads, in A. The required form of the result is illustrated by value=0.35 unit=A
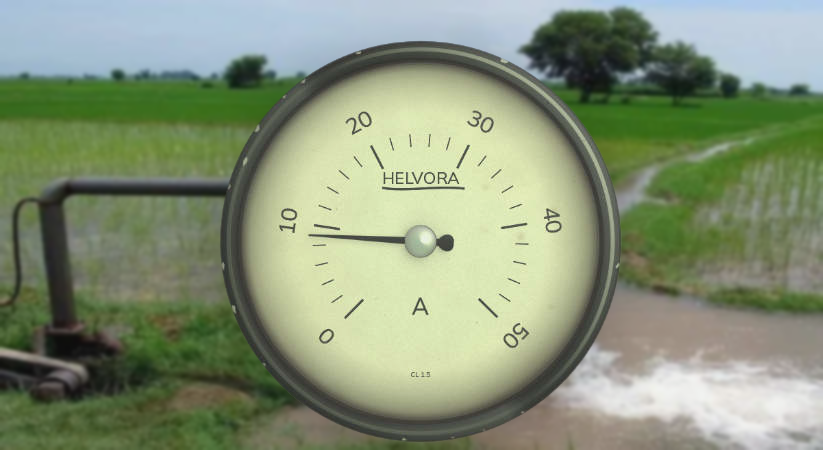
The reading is value=9 unit=A
